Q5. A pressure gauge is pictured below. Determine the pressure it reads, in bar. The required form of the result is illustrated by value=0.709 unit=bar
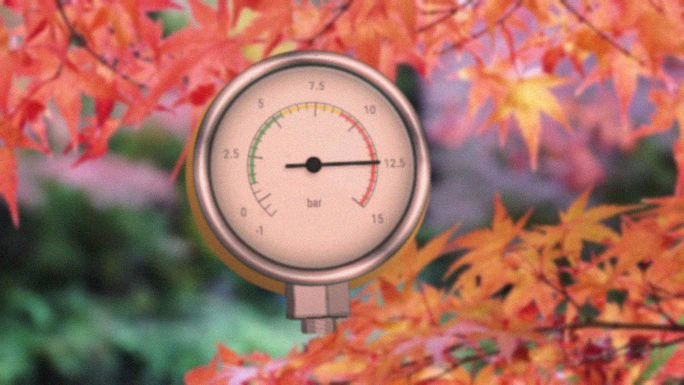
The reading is value=12.5 unit=bar
